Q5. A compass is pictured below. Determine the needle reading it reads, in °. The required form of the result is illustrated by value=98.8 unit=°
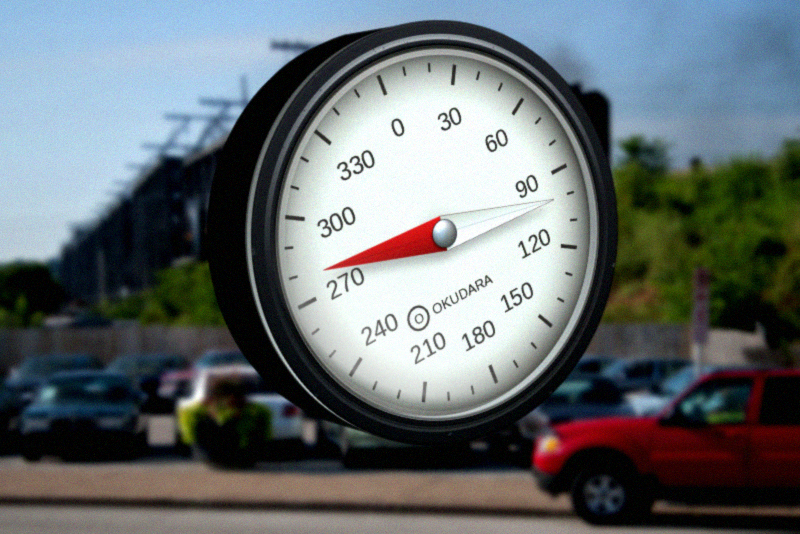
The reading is value=280 unit=°
